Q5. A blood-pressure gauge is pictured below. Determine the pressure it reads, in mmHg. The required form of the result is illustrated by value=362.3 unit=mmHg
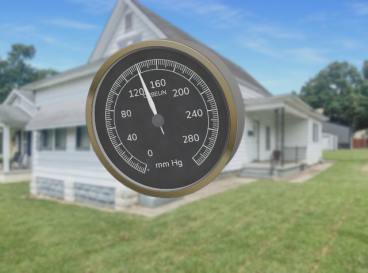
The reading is value=140 unit=mmHg
